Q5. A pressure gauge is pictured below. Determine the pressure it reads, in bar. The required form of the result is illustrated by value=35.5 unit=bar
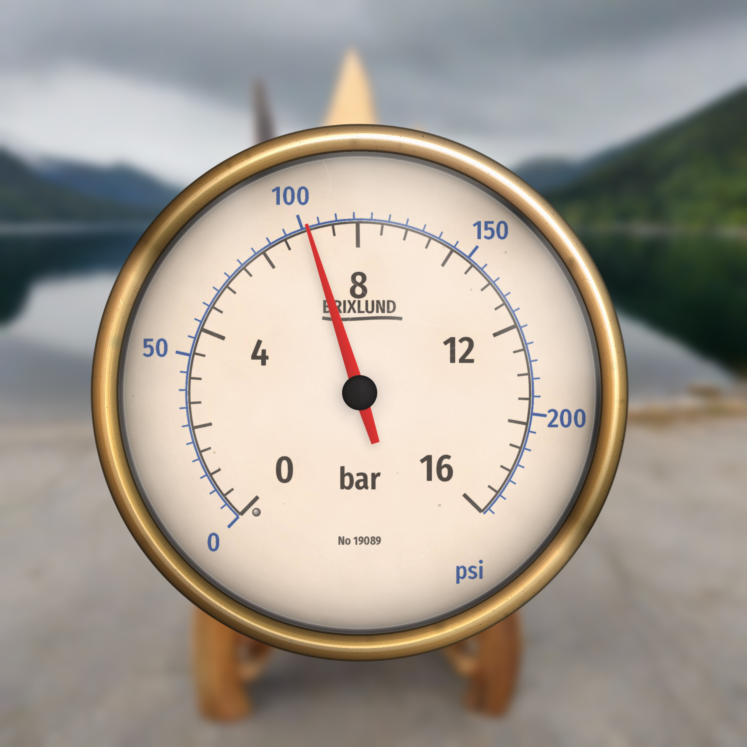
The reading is value=7 unit=bar
